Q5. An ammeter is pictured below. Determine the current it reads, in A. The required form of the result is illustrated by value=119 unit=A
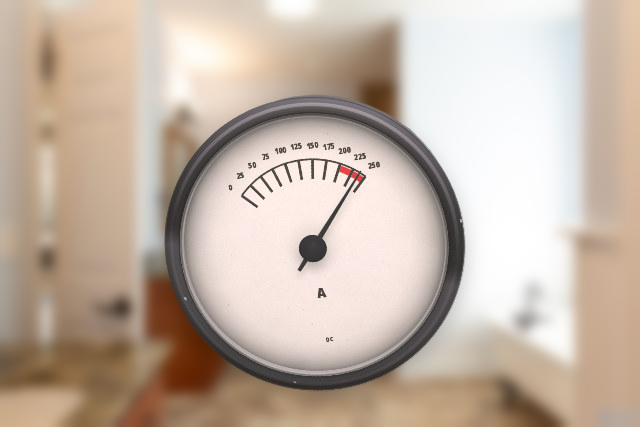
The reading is value=237.5 unit=A
